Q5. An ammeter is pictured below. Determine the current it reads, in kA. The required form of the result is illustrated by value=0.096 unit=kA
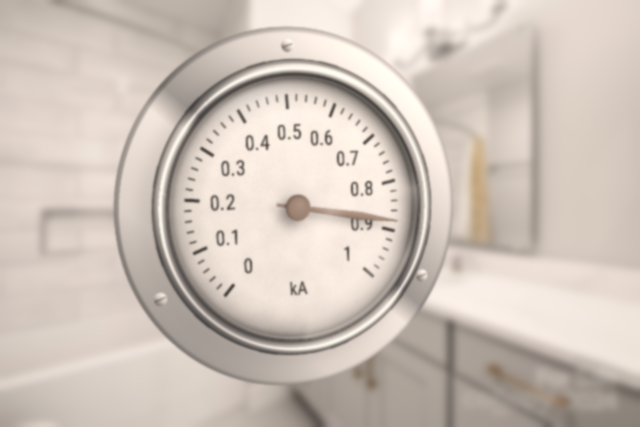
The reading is value=0.88 unit=kA
